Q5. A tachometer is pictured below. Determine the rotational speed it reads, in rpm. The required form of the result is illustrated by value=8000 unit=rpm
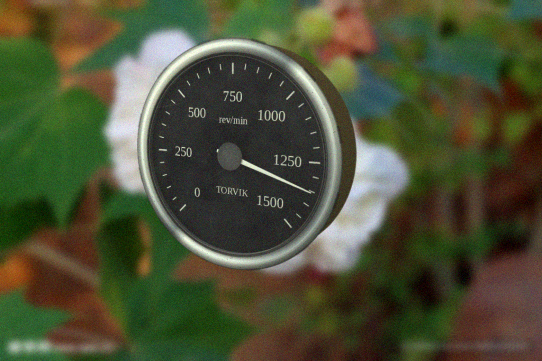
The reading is value=1350 unit=rpm
